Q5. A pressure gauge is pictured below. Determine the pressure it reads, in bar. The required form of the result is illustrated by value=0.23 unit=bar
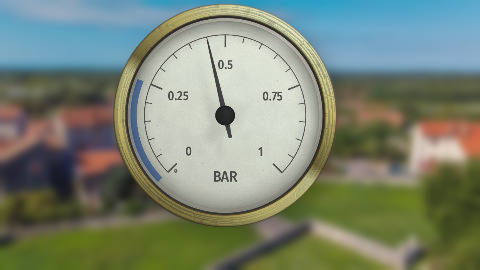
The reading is value=0.45 unit=bar
